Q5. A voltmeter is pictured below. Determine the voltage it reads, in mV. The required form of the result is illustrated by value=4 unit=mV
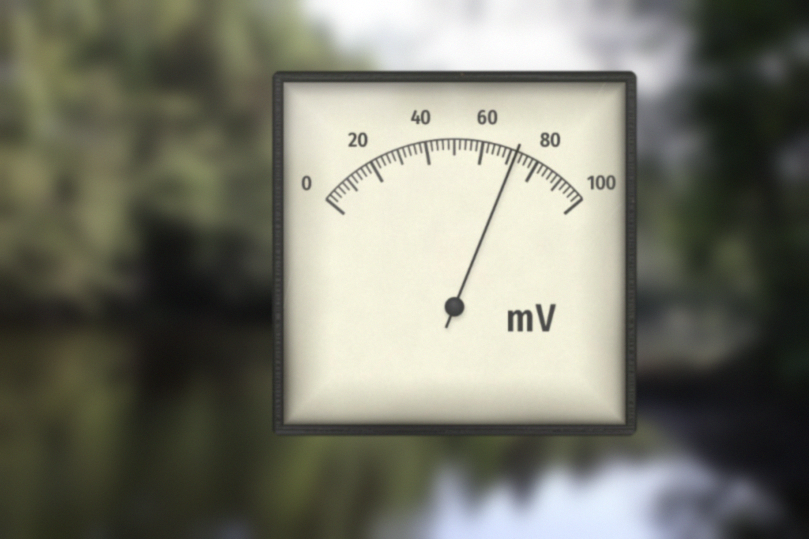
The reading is value=72 unit=mV
